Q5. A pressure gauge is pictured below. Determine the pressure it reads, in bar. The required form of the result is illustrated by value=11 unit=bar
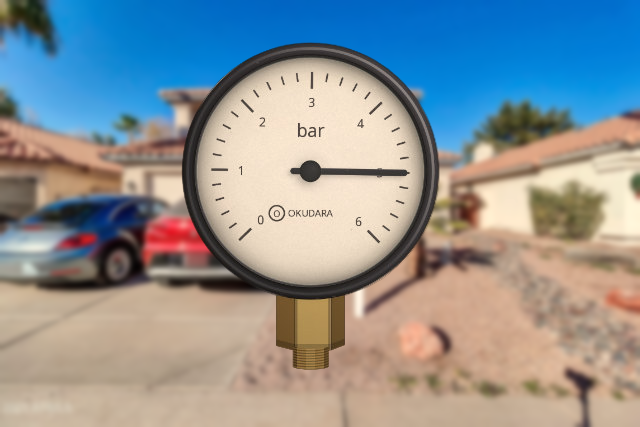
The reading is value=5 unit=bar
